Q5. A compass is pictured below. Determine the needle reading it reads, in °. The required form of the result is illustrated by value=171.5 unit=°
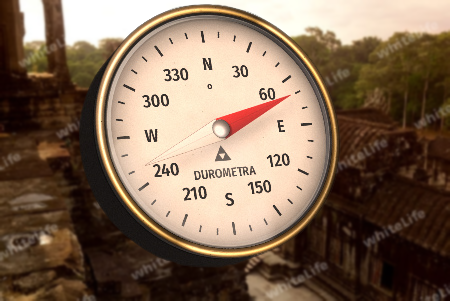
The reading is value=70 unit=°
